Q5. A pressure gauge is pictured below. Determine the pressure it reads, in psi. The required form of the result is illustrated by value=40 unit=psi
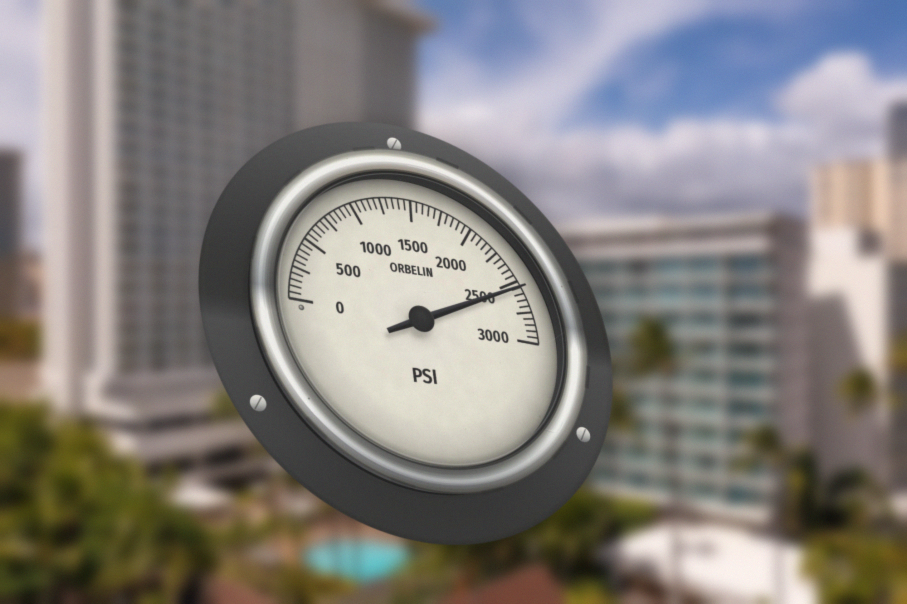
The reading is value=2550 unit=psi
